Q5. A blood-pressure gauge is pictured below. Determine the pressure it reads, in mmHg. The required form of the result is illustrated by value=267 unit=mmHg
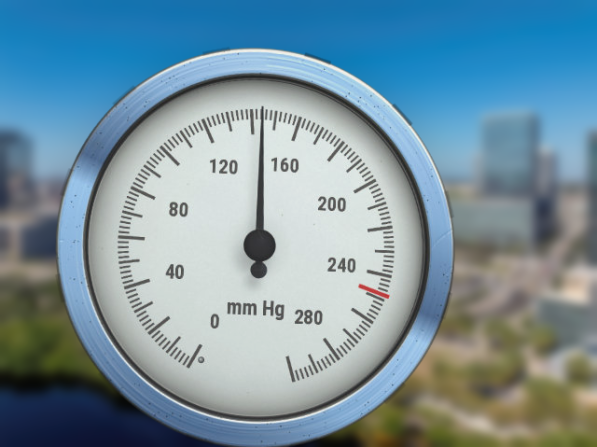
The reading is value=144 unit=mmHg
